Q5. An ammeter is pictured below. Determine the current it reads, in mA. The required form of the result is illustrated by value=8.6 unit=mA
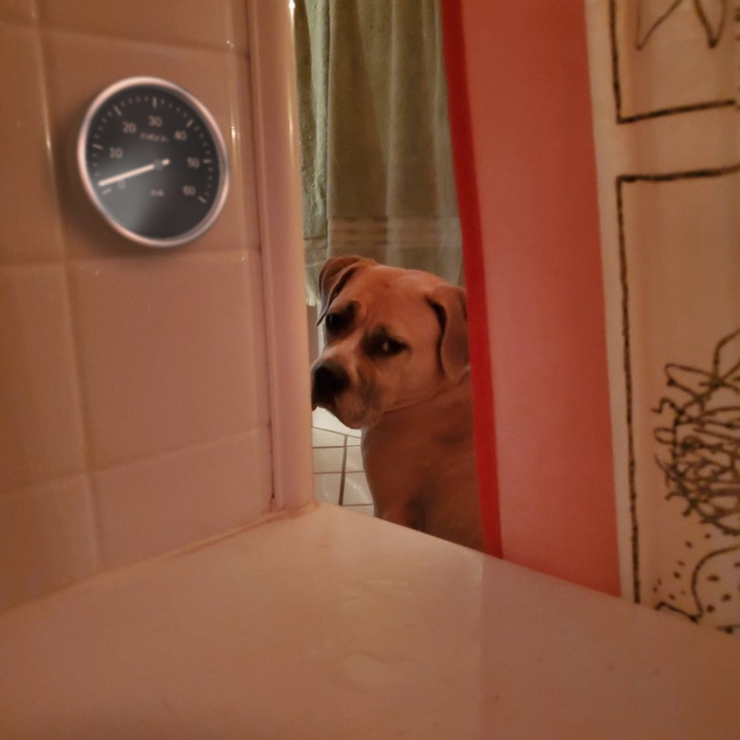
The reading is value=2 unit=mA
